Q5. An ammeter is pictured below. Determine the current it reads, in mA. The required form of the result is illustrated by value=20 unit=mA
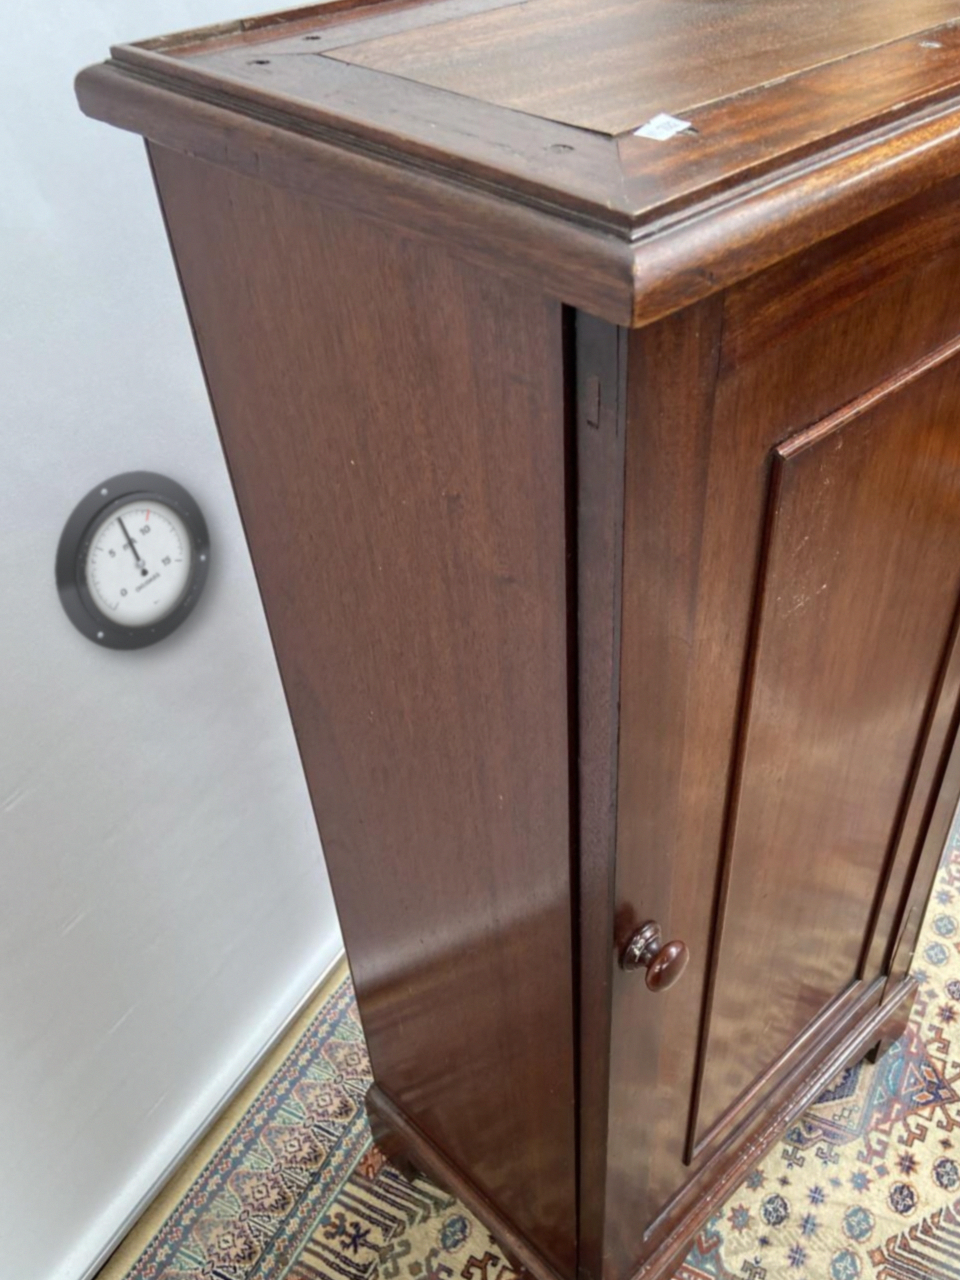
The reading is value=7.5 unit=mA
